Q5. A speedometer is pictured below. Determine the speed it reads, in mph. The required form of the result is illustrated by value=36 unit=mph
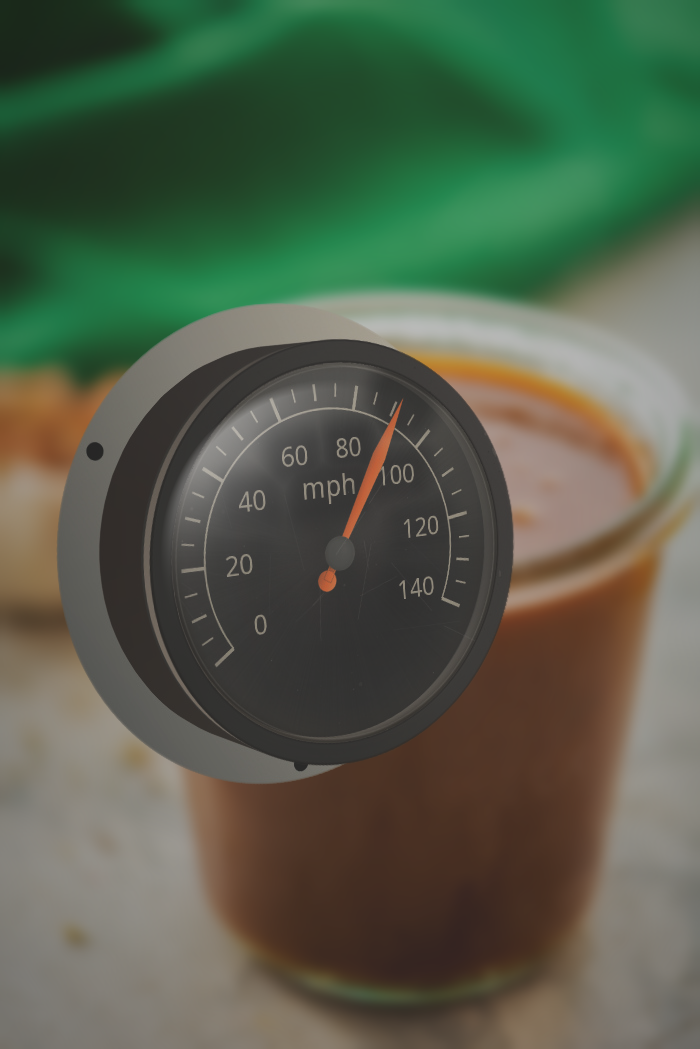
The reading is value=90 unit=mph
